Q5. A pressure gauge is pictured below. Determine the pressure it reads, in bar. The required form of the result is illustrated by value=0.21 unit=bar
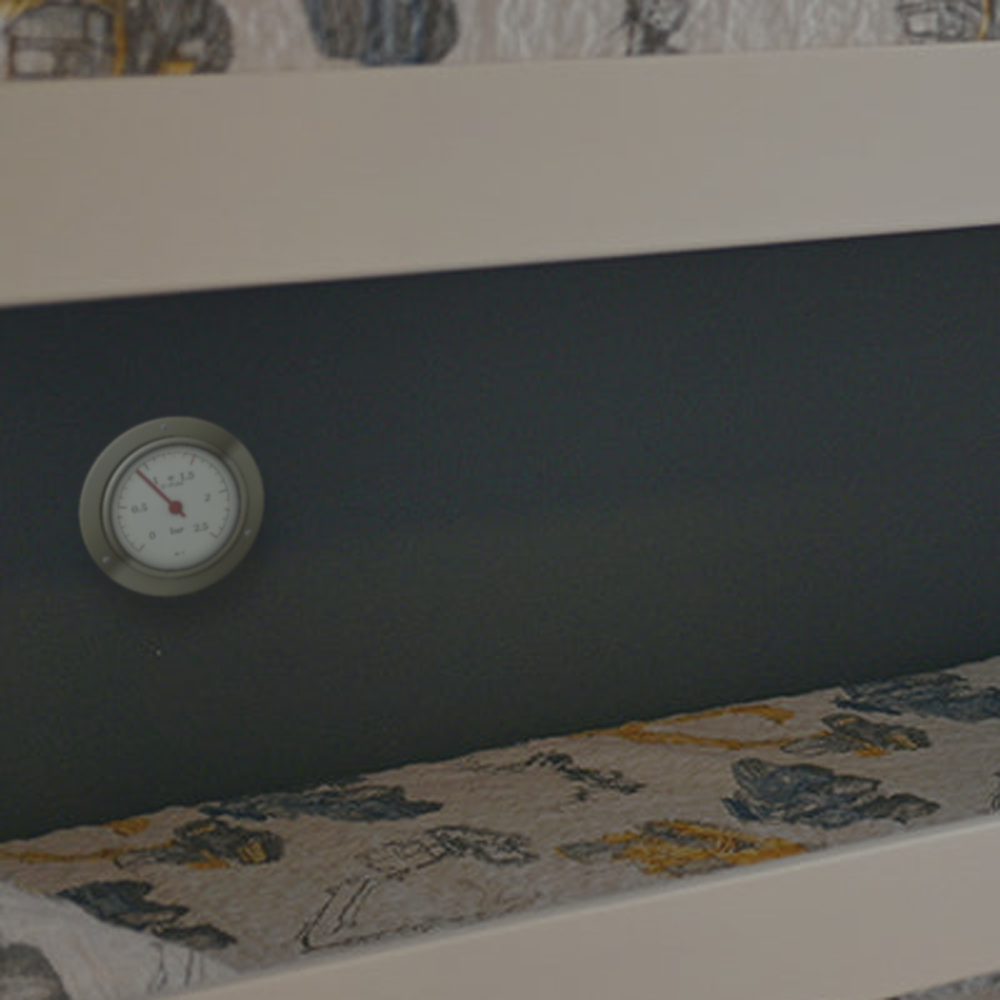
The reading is value=0.9 unit=bar
